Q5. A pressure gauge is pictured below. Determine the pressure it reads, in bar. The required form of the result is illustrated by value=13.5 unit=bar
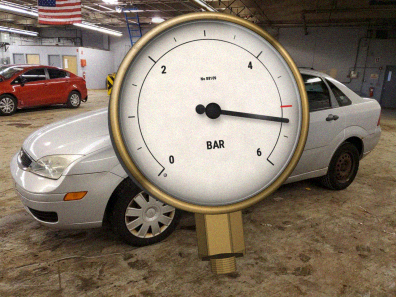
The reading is value=5.25 unit=bar
